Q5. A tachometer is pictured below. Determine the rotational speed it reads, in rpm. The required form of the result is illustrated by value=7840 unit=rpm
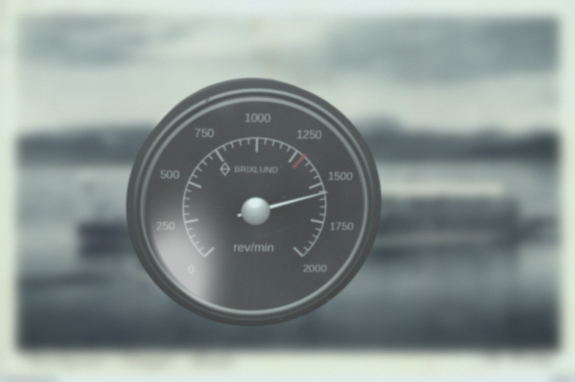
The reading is value=1550 unit=rpm
